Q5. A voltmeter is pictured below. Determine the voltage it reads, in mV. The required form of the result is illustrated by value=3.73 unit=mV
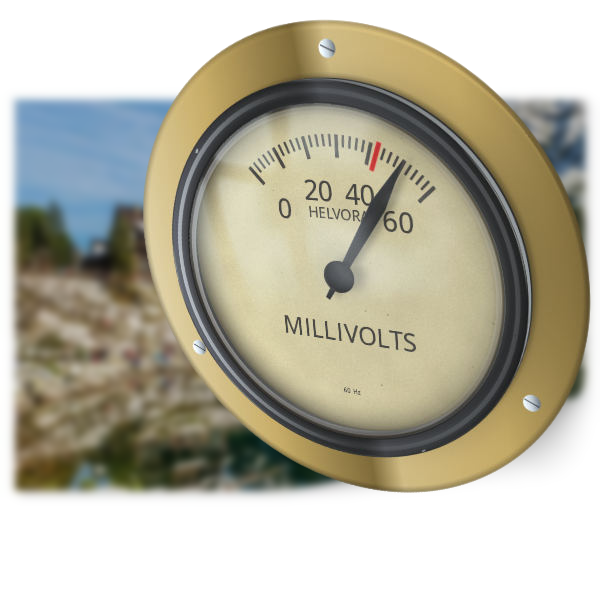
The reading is value=50 unit=mV
